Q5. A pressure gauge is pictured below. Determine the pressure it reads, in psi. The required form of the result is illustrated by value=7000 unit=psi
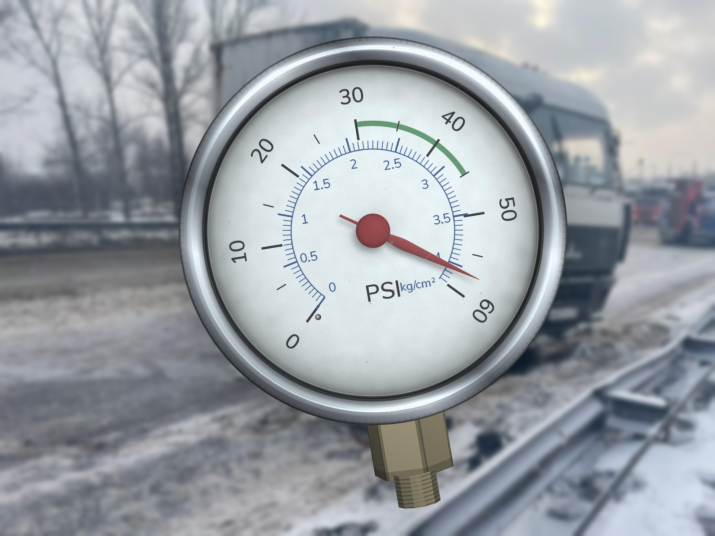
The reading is value=57.5 unit=psi
